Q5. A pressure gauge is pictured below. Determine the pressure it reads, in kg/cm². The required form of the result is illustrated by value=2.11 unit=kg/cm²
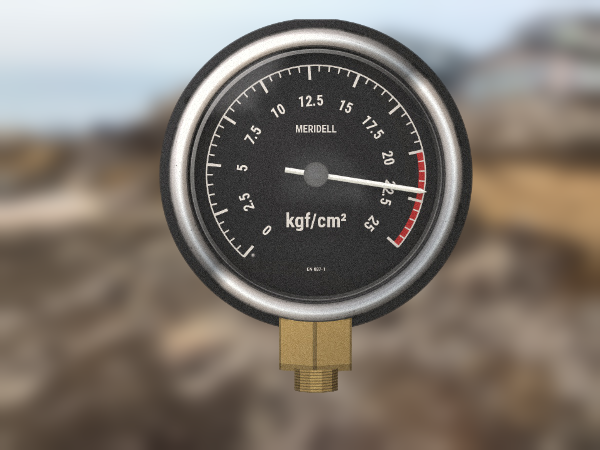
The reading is value=22 unit=kg/cm²
